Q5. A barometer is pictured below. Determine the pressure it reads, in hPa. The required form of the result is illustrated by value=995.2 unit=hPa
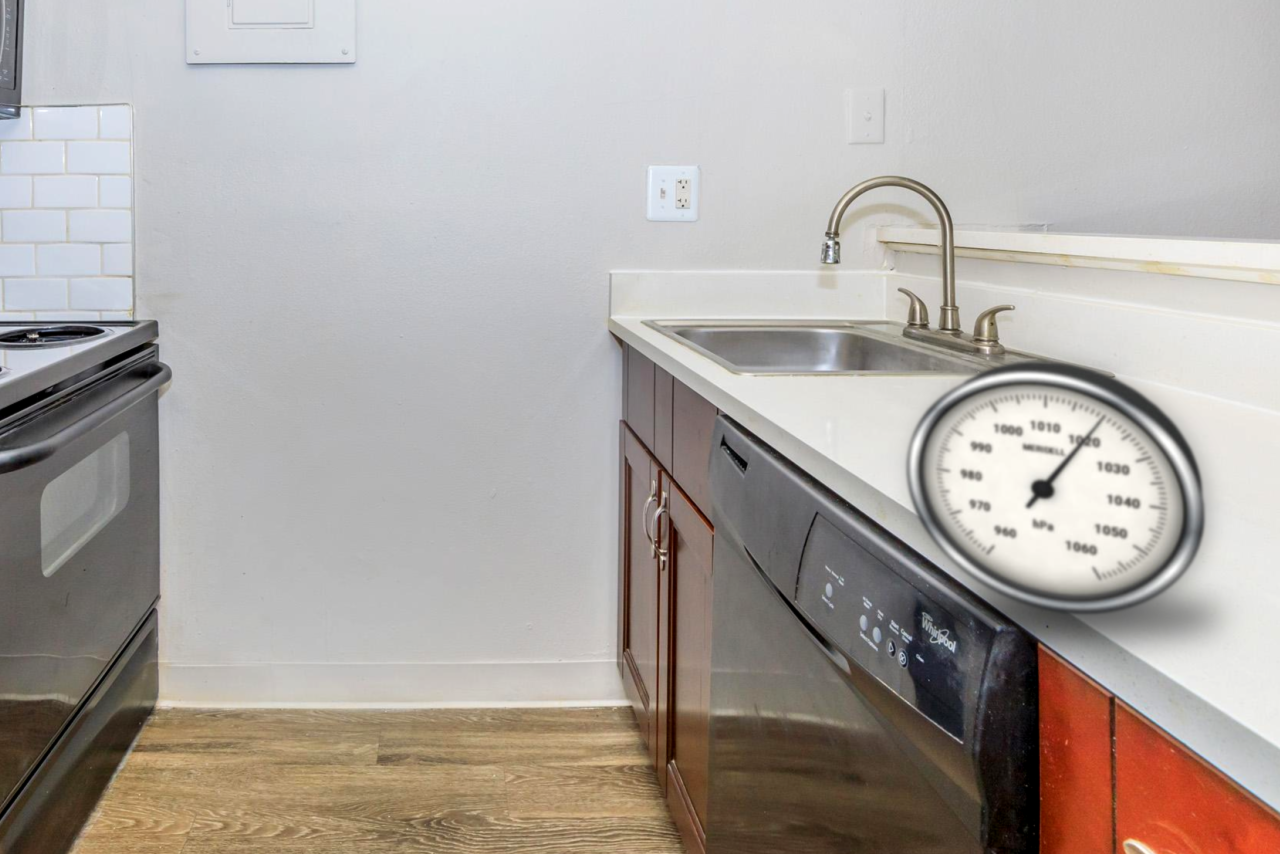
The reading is value=1020 unit=hPa
